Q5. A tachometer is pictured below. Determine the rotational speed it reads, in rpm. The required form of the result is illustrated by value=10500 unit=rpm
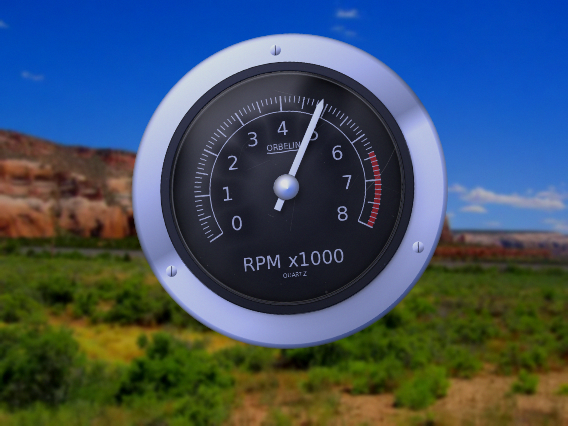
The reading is value=4900 unit=rpm
